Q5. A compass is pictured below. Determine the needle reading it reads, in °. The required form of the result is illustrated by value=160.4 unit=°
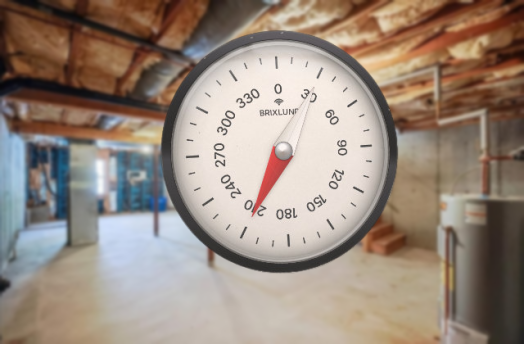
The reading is value=210 unit=°
